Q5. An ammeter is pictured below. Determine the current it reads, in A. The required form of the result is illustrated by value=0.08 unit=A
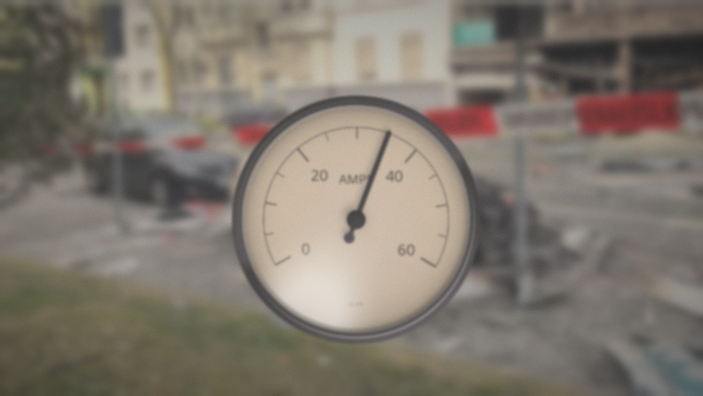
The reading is value=35 unit=A
